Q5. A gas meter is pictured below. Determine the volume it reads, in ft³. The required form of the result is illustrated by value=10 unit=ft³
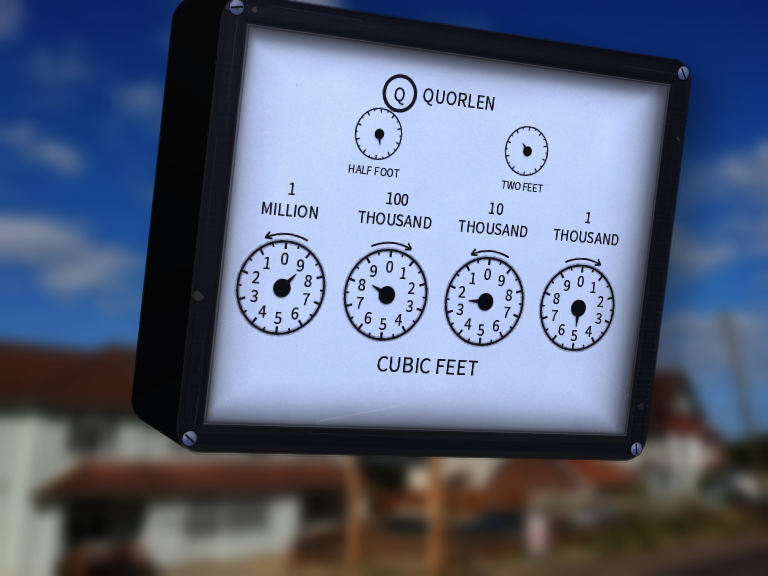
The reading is value=882500 unit=ft³
